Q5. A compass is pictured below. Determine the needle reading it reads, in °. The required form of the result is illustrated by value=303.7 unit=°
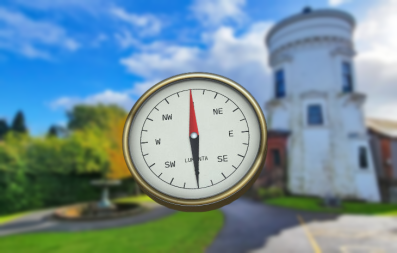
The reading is value=0 unit=°
